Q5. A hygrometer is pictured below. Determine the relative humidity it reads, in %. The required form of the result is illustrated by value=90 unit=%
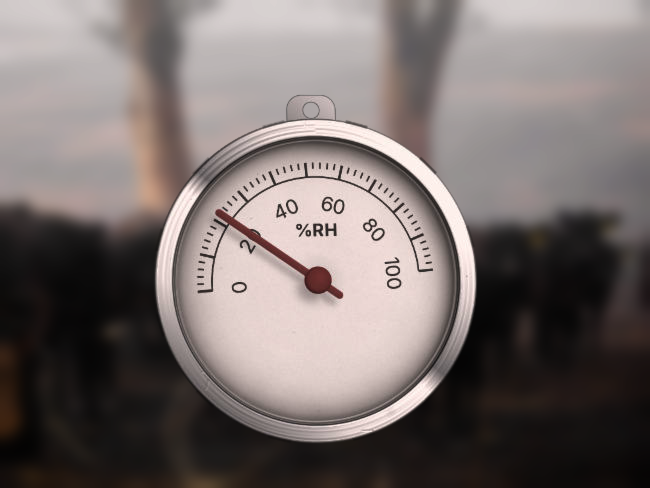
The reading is value=22 unit=%
